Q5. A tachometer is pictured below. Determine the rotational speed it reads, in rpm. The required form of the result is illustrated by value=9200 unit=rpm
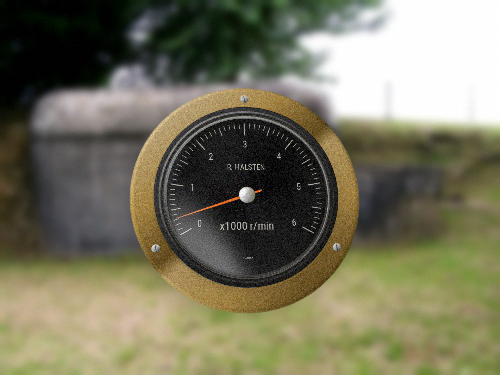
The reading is value=300 unit=rpm
